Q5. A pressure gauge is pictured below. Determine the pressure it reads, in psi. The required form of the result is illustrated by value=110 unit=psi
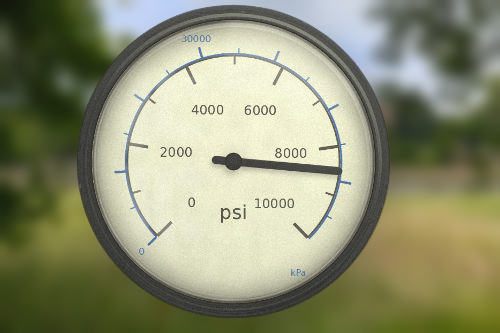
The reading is value=8500 unit=psi
